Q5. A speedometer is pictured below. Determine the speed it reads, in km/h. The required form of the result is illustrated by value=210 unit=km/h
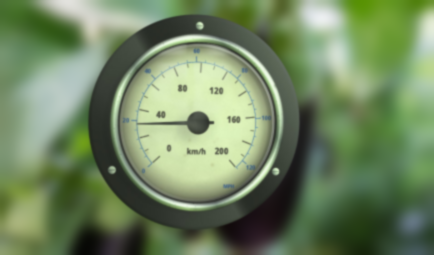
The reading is value=30 unit=km/h
